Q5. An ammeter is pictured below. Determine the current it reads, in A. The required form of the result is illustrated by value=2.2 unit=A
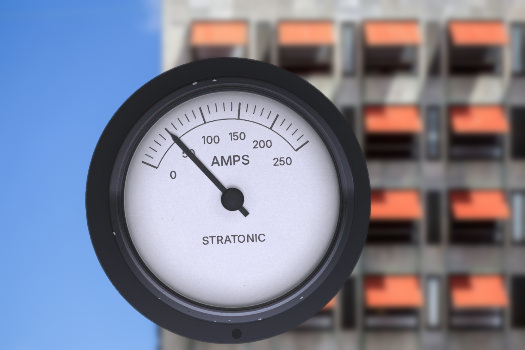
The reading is value=50 unit=A
